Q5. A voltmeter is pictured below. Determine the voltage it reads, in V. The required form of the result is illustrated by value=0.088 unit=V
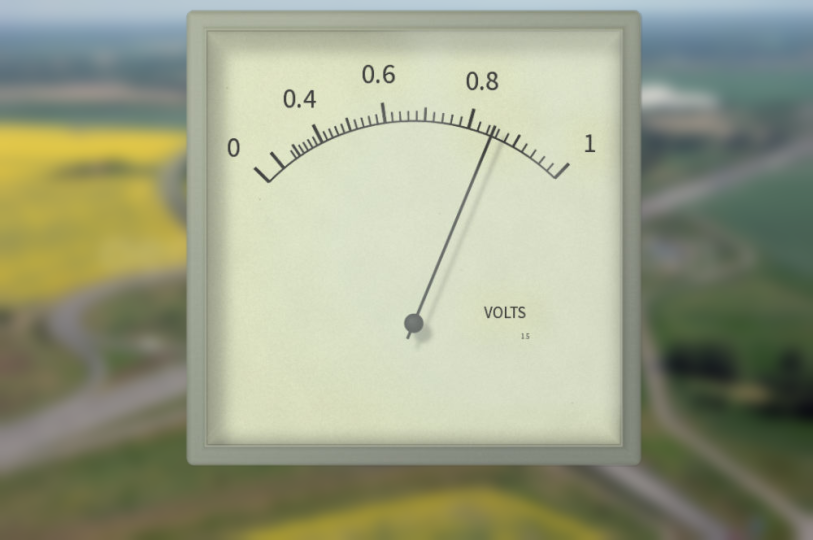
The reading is value=0.85 unit=V
